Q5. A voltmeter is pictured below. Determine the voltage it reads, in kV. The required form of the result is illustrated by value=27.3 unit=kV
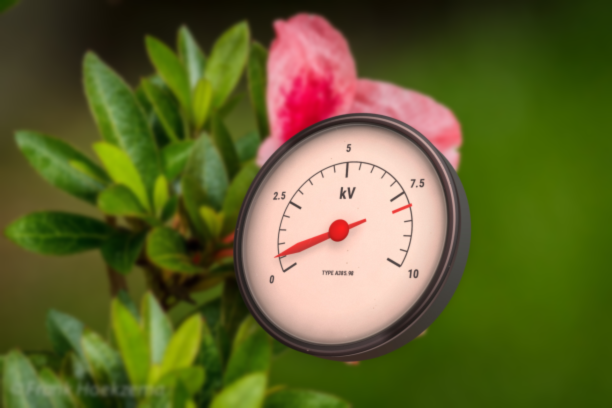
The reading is value=0.5 unit=kV
